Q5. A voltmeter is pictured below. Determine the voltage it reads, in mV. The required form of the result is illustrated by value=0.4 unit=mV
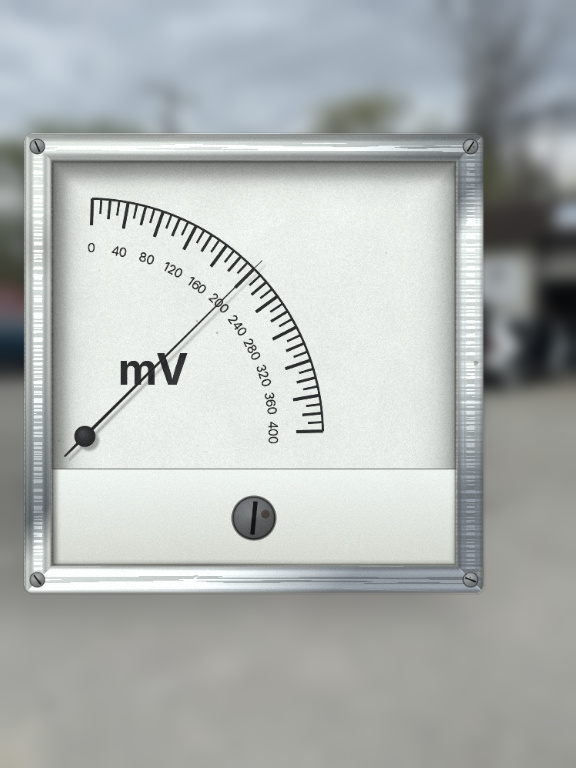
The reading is value=200 unit=mV
